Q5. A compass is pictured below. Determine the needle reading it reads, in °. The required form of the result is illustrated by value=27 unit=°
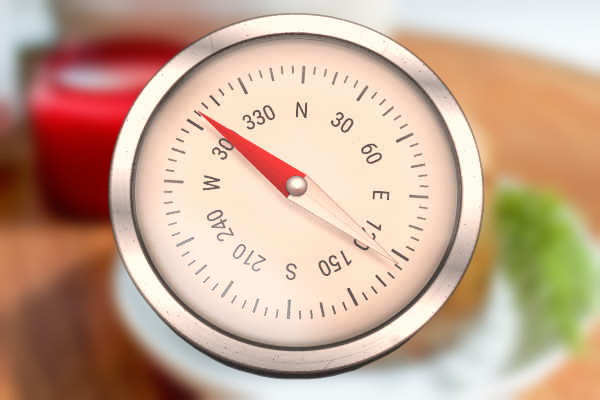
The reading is value=305 unit=°
